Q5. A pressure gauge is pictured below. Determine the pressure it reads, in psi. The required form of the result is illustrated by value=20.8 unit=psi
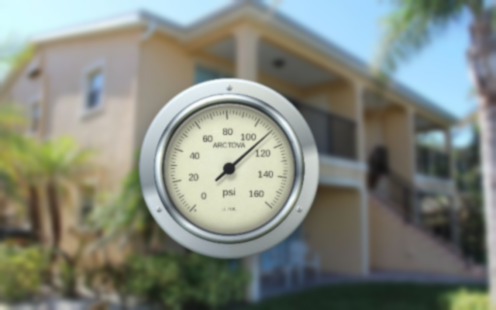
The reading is value=110 unit=psi
